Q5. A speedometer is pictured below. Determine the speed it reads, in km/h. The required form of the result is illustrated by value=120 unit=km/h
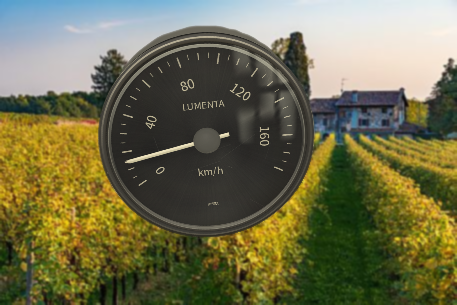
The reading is value=15 unit=km/h
